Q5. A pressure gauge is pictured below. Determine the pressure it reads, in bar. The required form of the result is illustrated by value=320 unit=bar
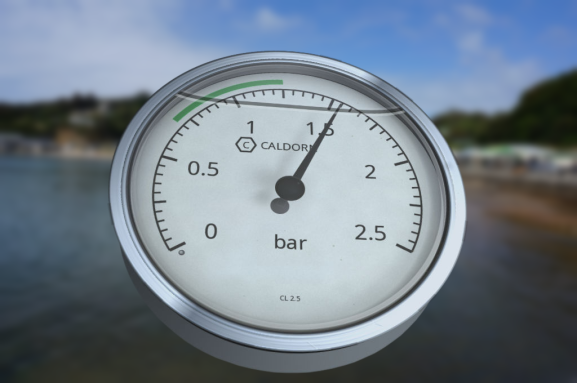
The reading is value=1.55 unit=bar
